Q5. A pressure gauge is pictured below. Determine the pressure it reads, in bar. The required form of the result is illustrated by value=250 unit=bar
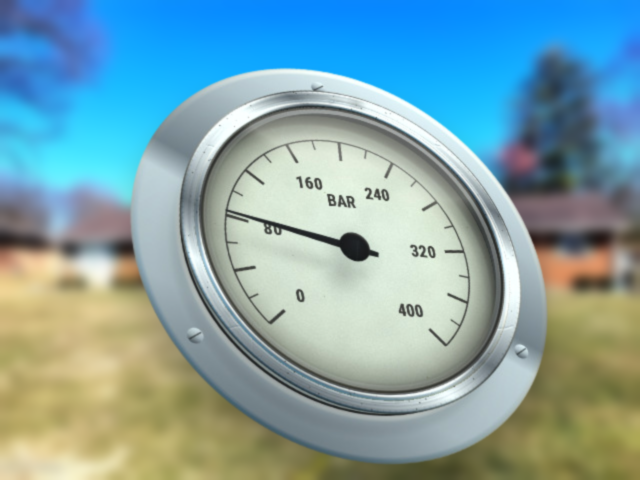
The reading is value=80 unit=bar
